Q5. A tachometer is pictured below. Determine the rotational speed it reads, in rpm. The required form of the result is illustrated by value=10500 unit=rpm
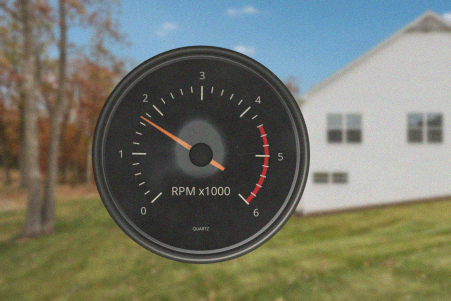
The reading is value=1700 unit=rpm
